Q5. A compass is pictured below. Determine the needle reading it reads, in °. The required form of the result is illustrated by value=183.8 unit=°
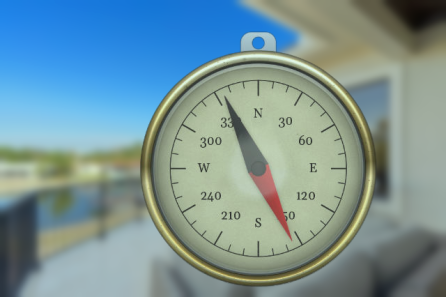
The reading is value=155 unit=°
